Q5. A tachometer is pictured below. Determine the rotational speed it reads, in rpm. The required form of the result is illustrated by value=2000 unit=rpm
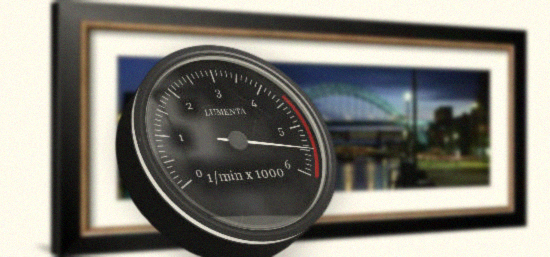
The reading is value=5500 unit=rpm
